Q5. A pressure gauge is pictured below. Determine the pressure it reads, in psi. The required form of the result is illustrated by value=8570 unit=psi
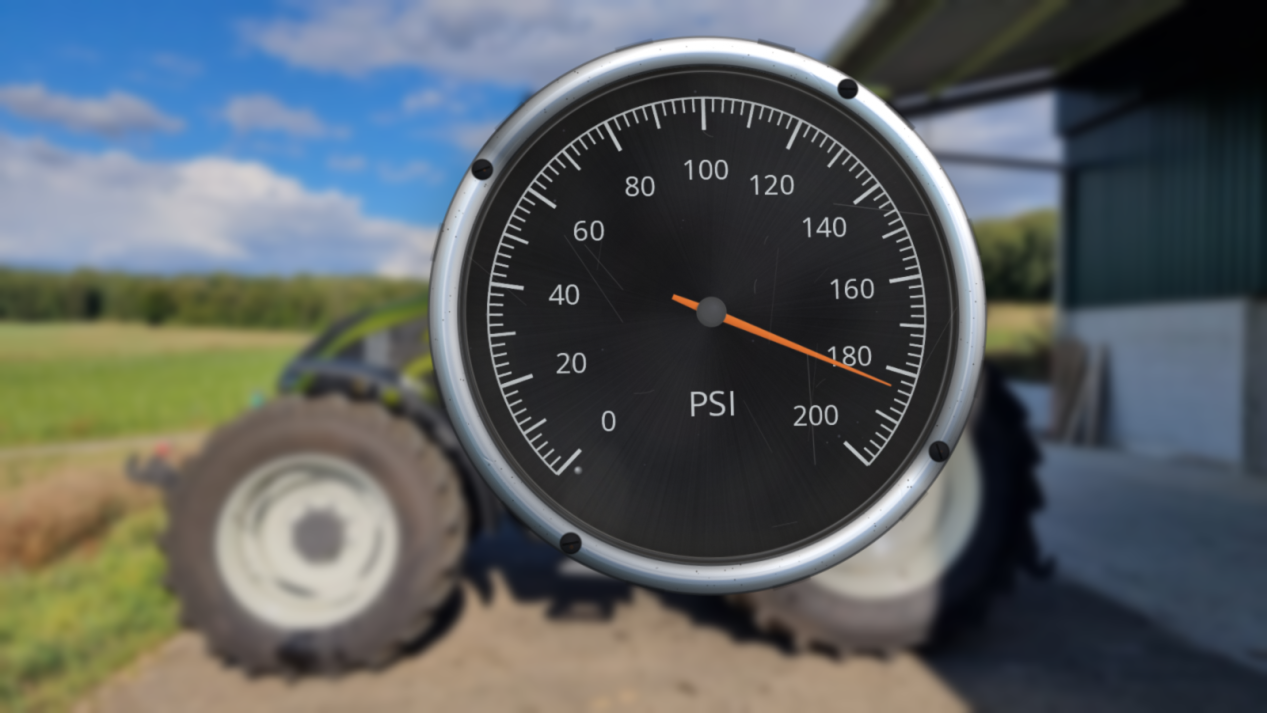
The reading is value=184 unit=psi
